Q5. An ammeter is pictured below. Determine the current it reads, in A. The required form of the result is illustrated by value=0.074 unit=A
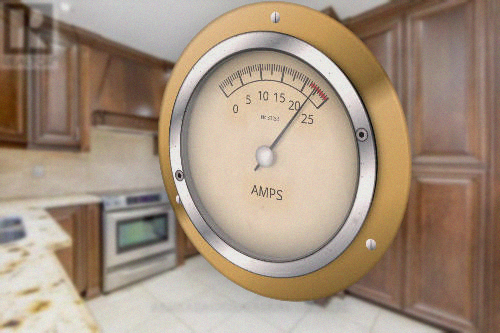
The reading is value=22.5 unit=A
